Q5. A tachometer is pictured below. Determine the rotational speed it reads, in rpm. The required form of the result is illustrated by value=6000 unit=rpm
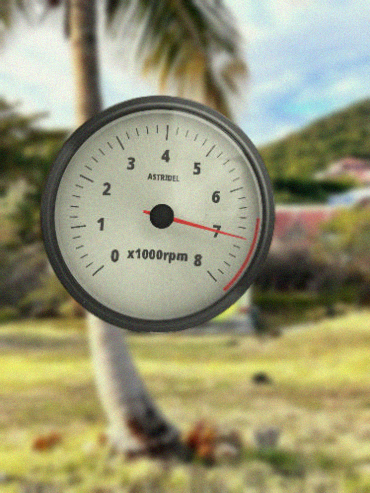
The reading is value=7000 unit=rpm
